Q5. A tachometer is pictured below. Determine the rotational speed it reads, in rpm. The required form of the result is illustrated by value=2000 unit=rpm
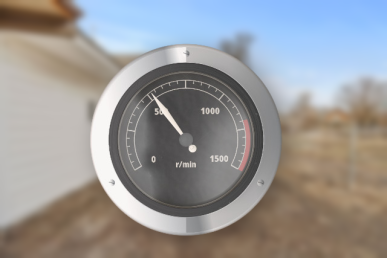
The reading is value=525 unit=rpm
